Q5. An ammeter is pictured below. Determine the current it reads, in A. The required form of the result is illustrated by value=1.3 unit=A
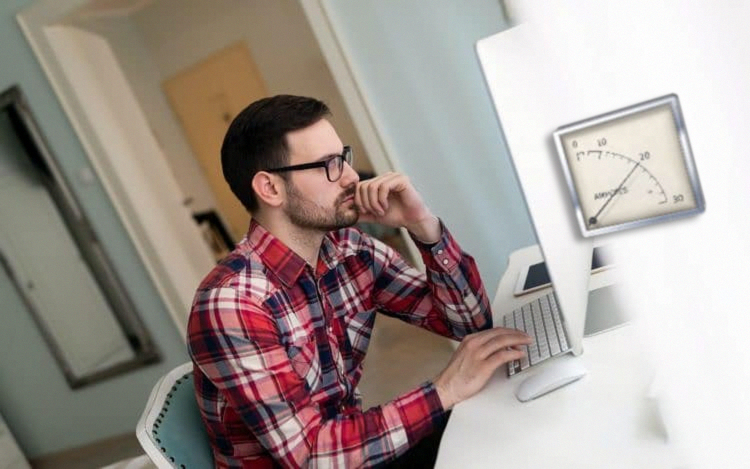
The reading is value=20 unit=A
